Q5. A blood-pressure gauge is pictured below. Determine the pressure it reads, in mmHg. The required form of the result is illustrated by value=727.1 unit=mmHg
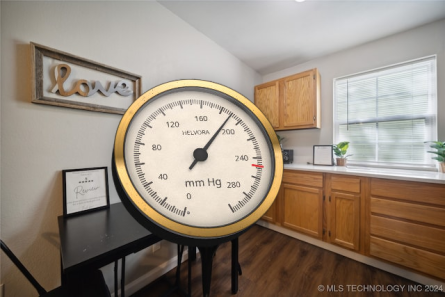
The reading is value=190 unit=mmHg
